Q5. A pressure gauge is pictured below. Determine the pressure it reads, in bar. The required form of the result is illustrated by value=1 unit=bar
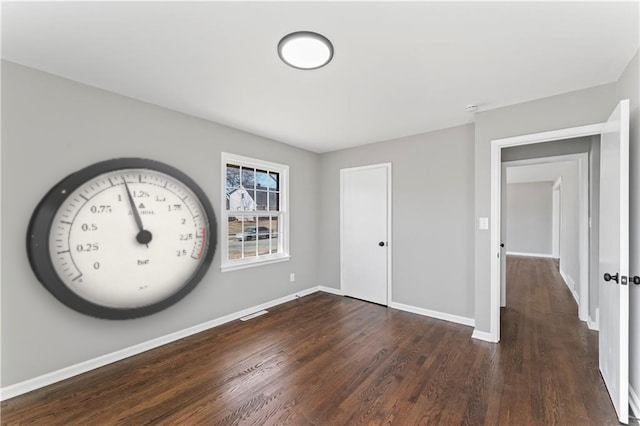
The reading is value=1.1 unit=bar
